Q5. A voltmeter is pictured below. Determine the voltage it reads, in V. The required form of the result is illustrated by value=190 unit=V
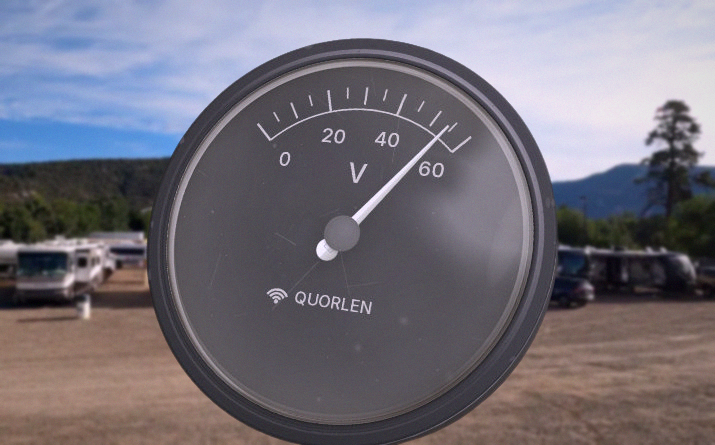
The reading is value=55 unit=V
